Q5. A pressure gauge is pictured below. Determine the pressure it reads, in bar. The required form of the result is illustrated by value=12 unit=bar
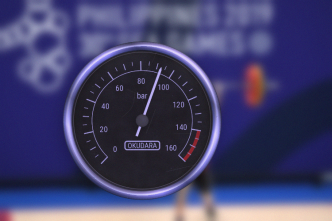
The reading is value=92.5 unit=bar
